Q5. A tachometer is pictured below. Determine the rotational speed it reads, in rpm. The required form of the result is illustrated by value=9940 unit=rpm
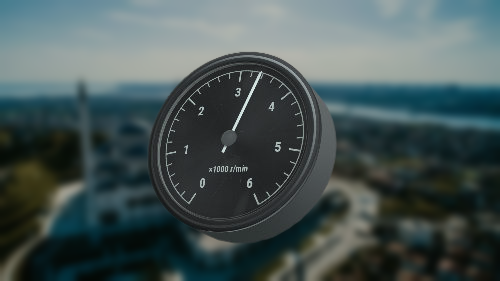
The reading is value=3400 unit=rpm
